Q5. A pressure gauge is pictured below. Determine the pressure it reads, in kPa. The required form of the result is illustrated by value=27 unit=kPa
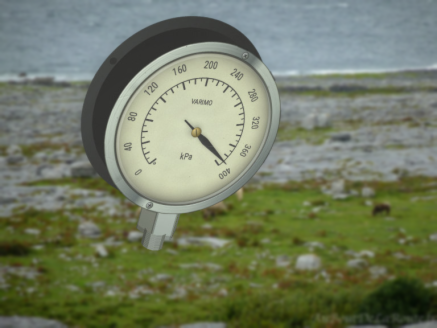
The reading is value=390 unit=kPa
